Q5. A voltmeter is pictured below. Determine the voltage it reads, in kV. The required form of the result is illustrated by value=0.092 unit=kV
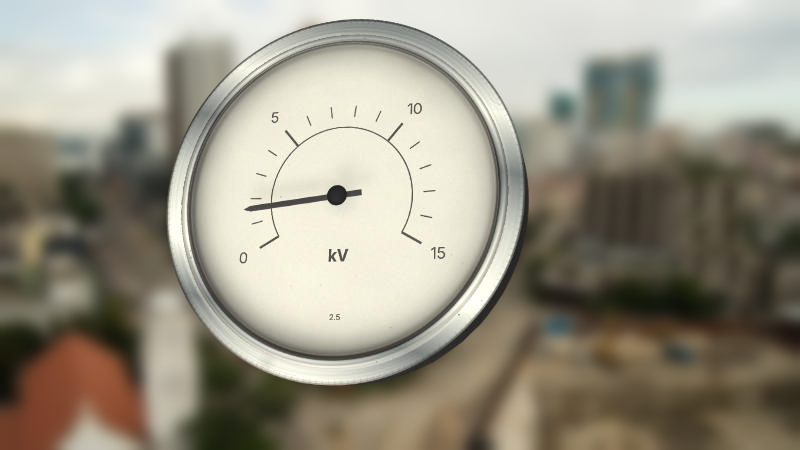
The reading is value=1.5 unit=kV
